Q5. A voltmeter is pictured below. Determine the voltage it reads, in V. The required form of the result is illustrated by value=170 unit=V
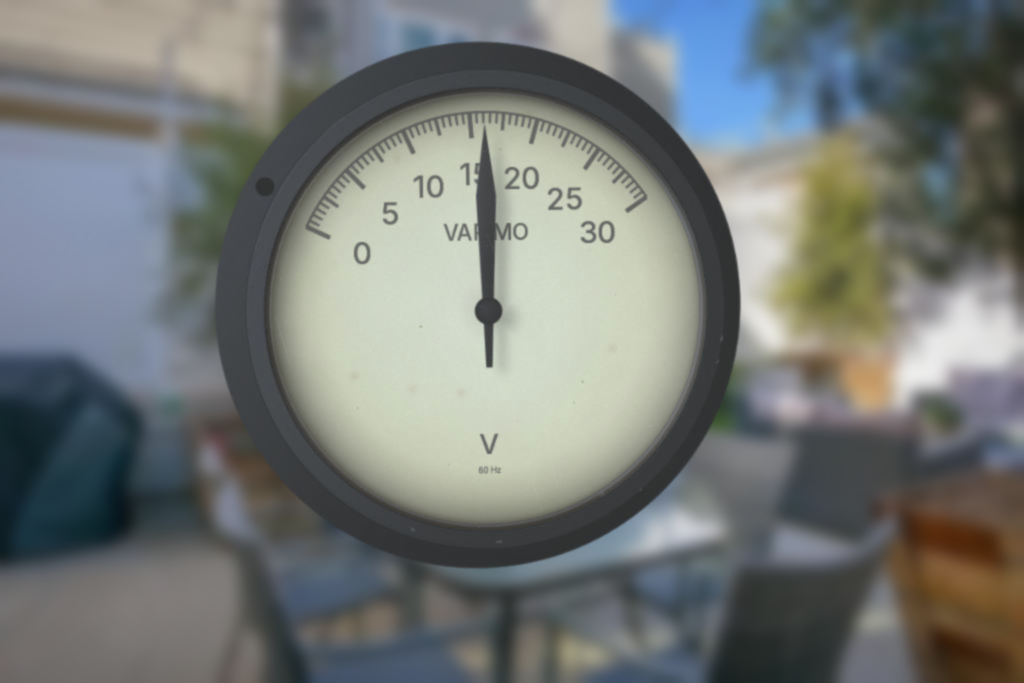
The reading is value=16 unit=V
